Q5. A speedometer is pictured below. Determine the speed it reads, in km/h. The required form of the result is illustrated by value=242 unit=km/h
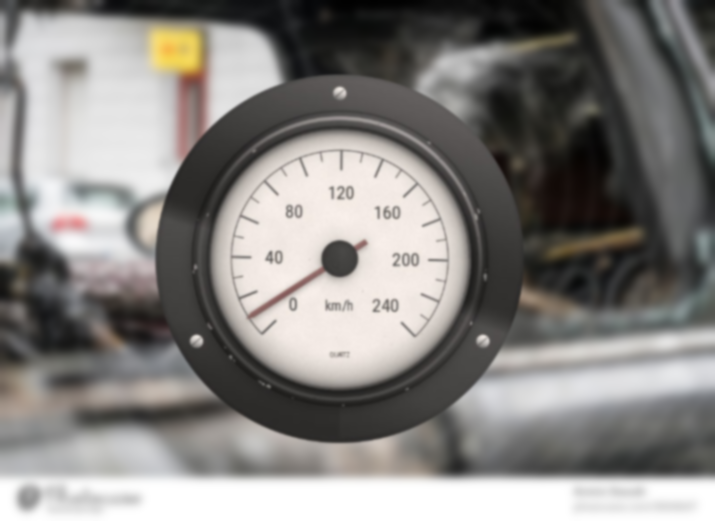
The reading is value=10 unit=km/h
